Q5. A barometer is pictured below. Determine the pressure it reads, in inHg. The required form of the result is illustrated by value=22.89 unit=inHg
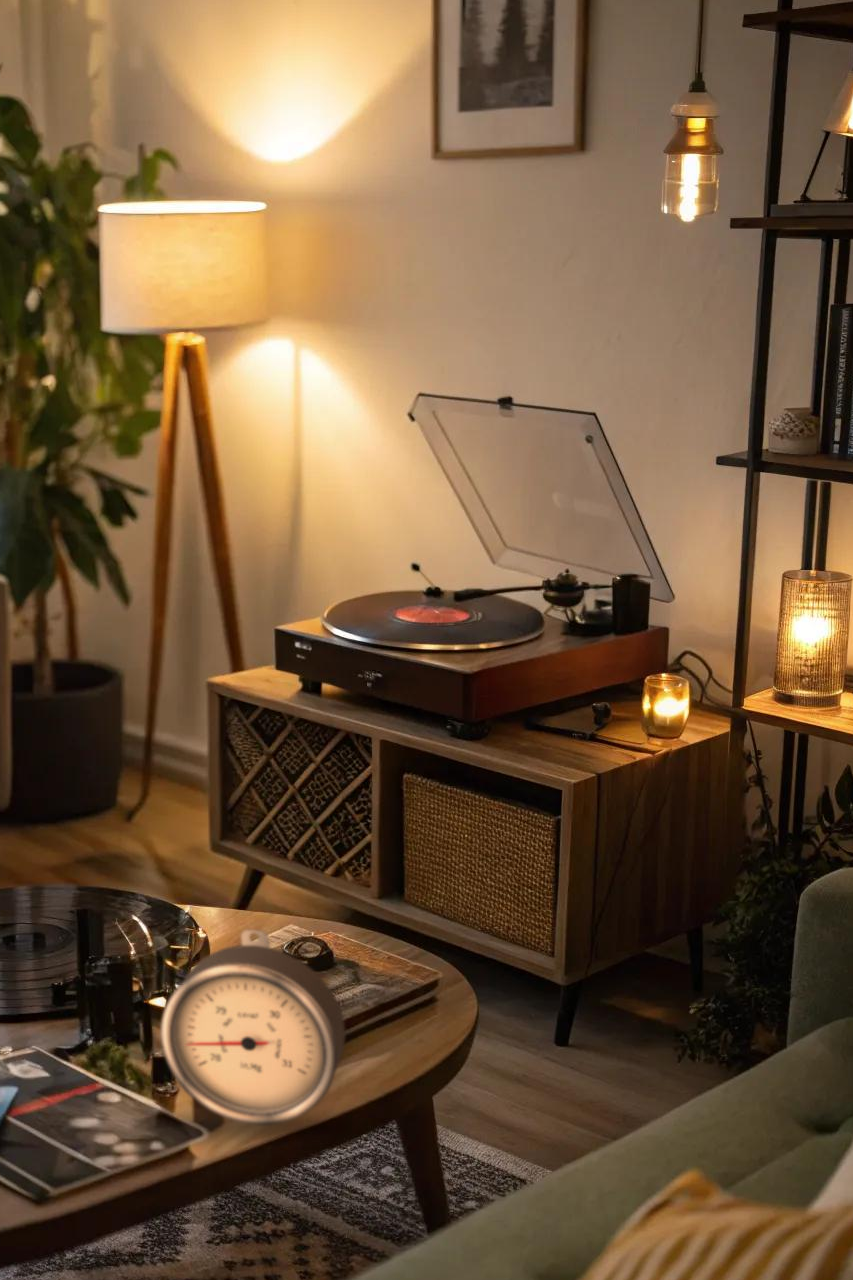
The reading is value=28.3 unit=inHg
